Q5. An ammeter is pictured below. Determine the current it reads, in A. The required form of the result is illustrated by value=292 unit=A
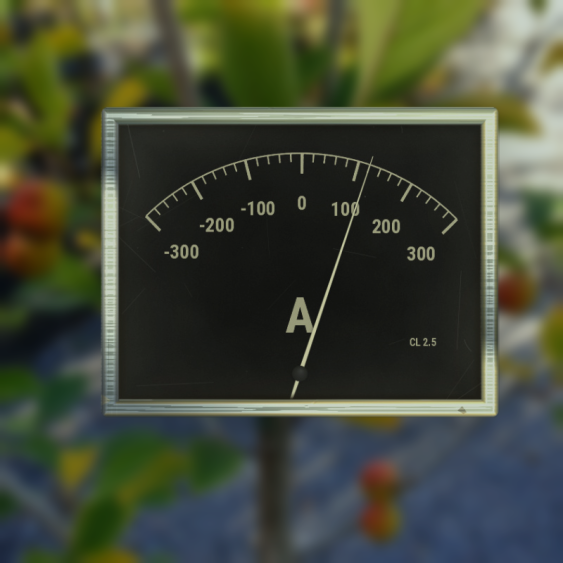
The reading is value=120 unit=A
